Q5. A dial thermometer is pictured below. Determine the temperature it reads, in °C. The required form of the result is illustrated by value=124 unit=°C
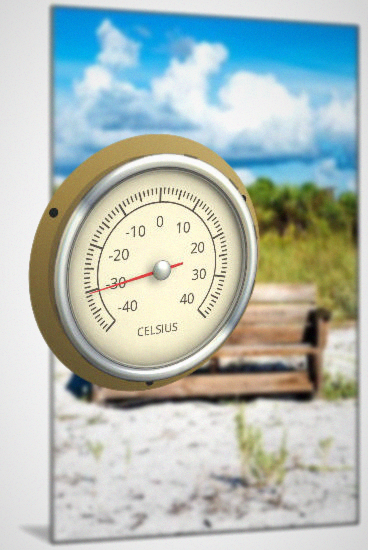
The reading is value=-30 unit=°C
